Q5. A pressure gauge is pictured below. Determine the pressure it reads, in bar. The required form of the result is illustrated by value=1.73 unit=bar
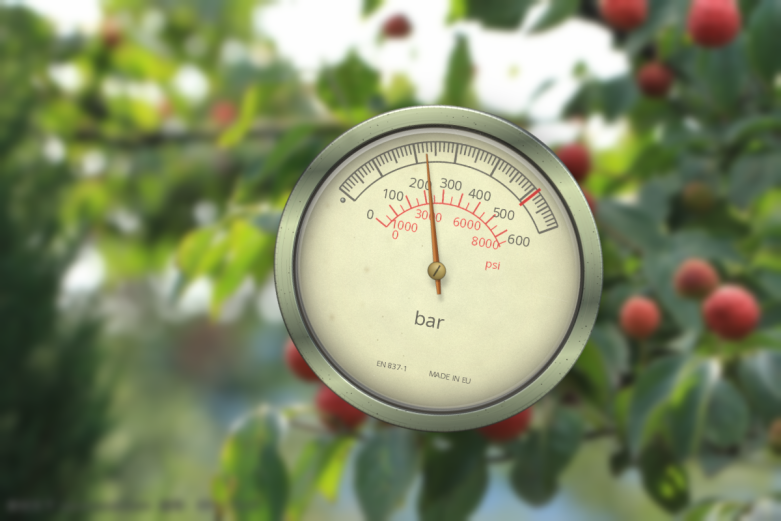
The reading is value=230 unit=bar
